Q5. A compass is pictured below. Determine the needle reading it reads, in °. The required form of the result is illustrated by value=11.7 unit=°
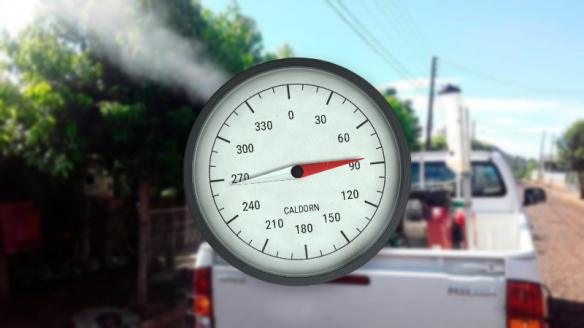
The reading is value=85 unit=°
